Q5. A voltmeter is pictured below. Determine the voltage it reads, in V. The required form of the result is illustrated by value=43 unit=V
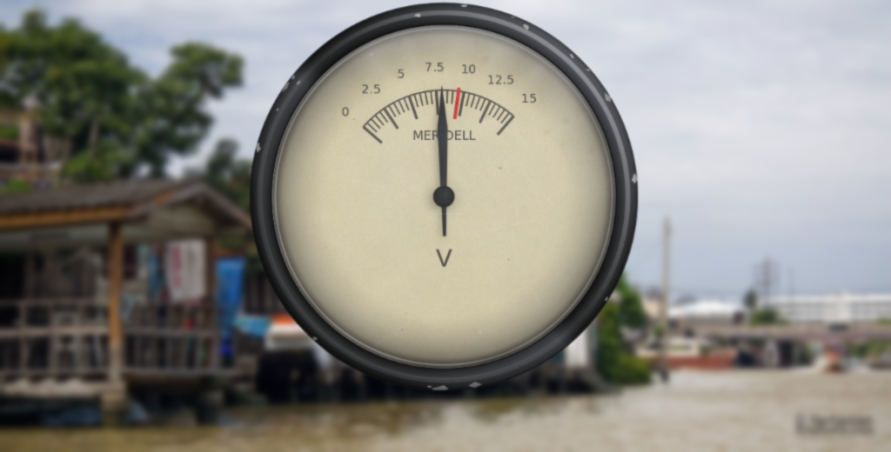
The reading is value=8 unit=V
